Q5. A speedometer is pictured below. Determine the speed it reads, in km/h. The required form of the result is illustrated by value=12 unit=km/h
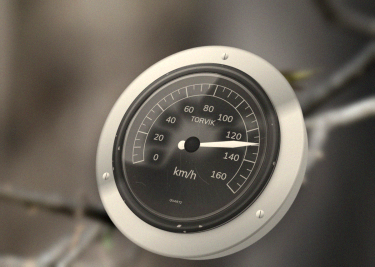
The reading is value=130 unit=km/h
